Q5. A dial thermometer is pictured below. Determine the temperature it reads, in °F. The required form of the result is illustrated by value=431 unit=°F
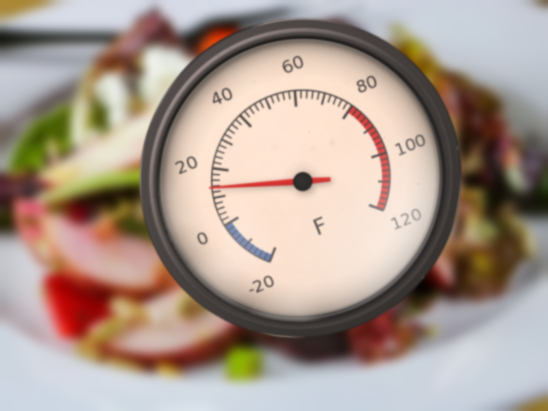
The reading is value=14 unit=°F
